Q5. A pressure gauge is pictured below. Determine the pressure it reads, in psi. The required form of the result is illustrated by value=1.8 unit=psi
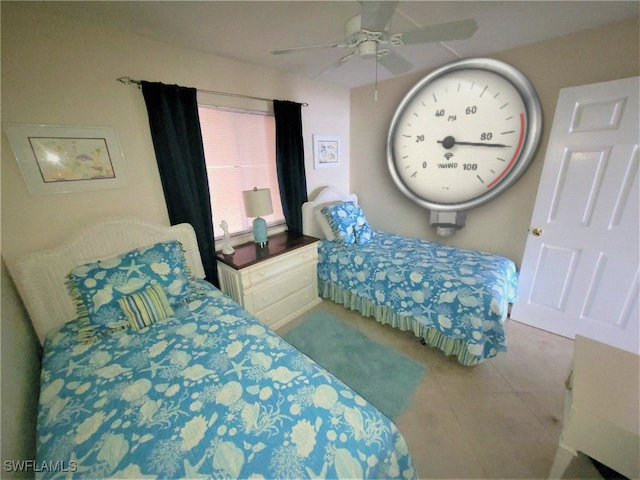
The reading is value=85 unit=psi
